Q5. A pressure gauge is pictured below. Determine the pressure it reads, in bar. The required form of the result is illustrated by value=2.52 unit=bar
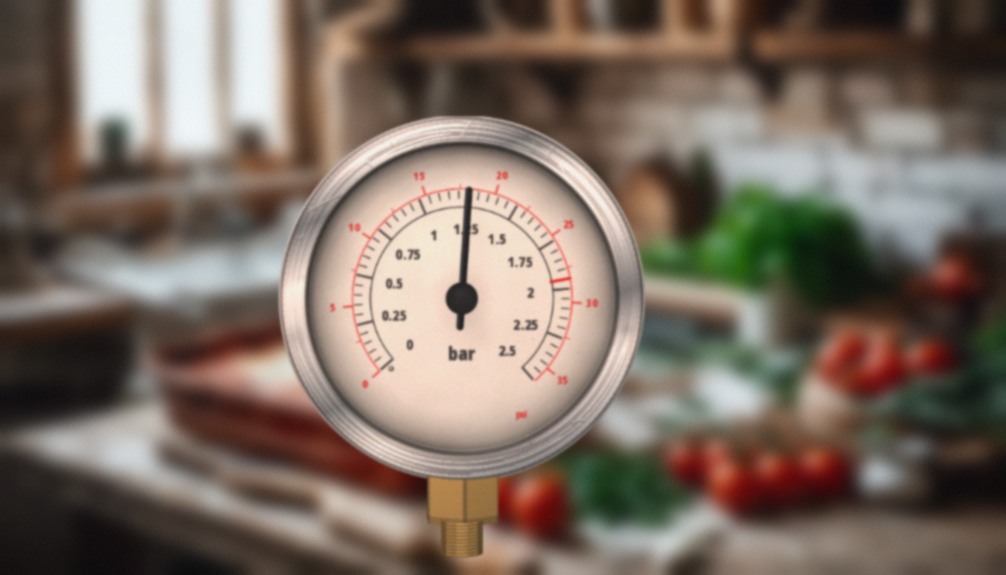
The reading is value=1.25 unit=bar
